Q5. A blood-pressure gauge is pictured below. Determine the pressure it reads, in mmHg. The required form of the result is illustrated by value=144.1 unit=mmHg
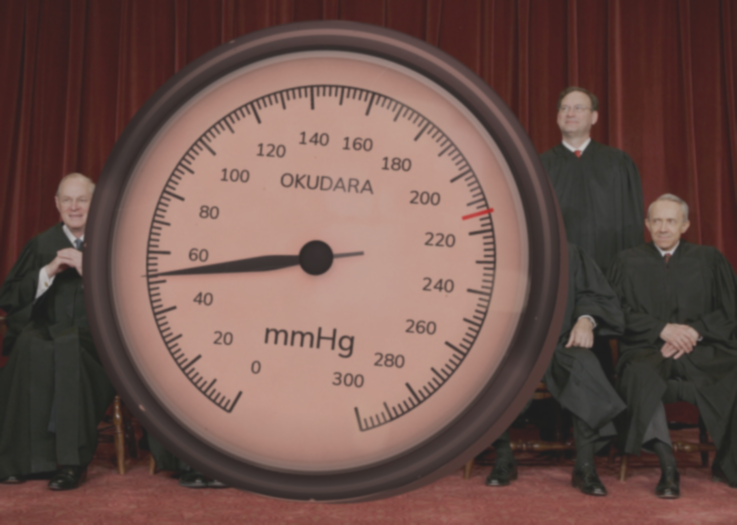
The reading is value=52 unit=mmHg
